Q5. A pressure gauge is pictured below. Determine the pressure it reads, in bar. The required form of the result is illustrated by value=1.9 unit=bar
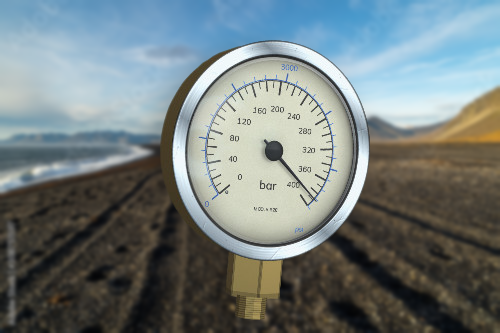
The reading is value=390 unit=bar
